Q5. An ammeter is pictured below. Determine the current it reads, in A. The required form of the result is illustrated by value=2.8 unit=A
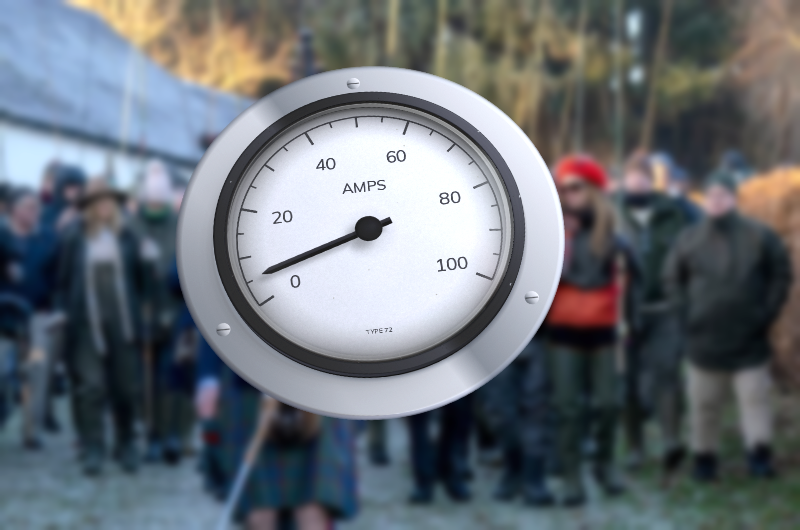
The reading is value=5 unit=A
